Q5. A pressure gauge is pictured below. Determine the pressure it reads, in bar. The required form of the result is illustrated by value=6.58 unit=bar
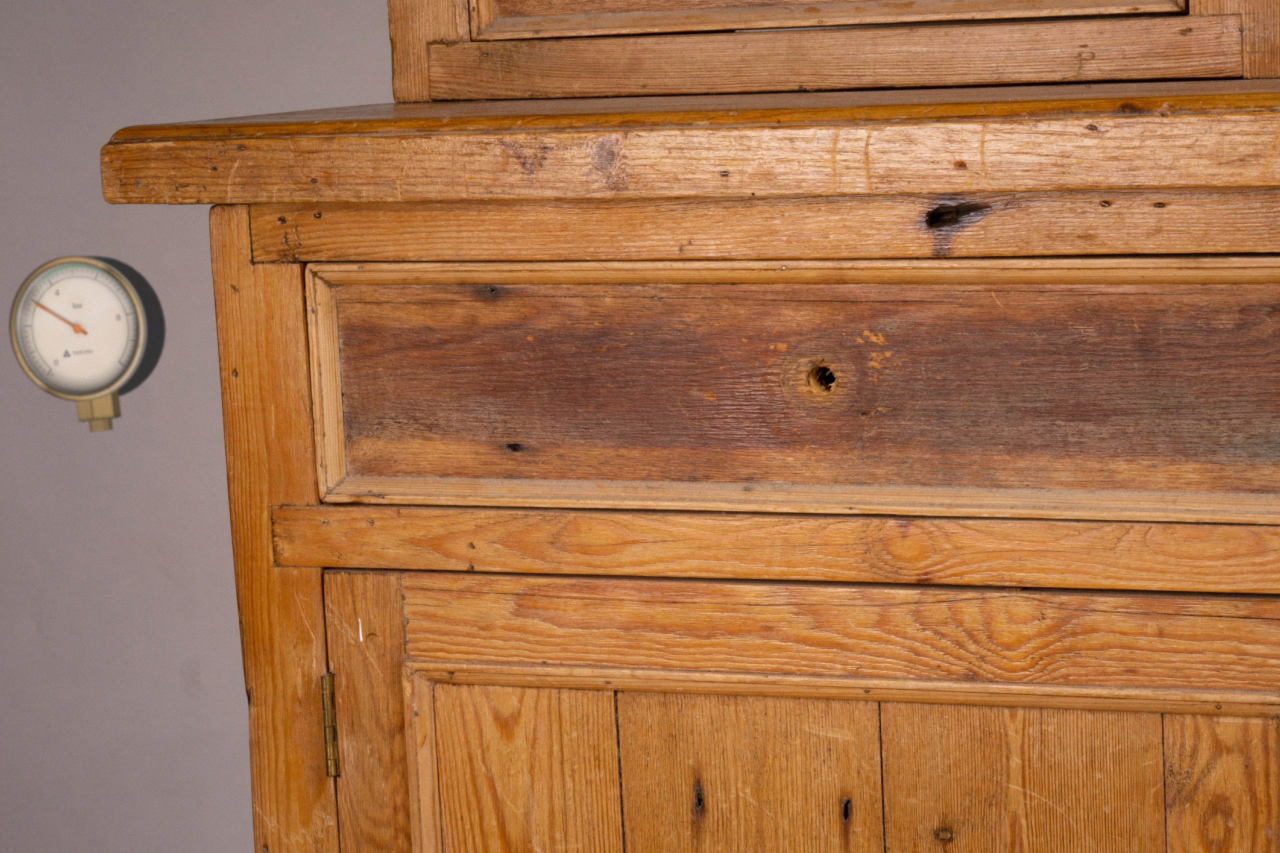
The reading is value=3 unit=bar
